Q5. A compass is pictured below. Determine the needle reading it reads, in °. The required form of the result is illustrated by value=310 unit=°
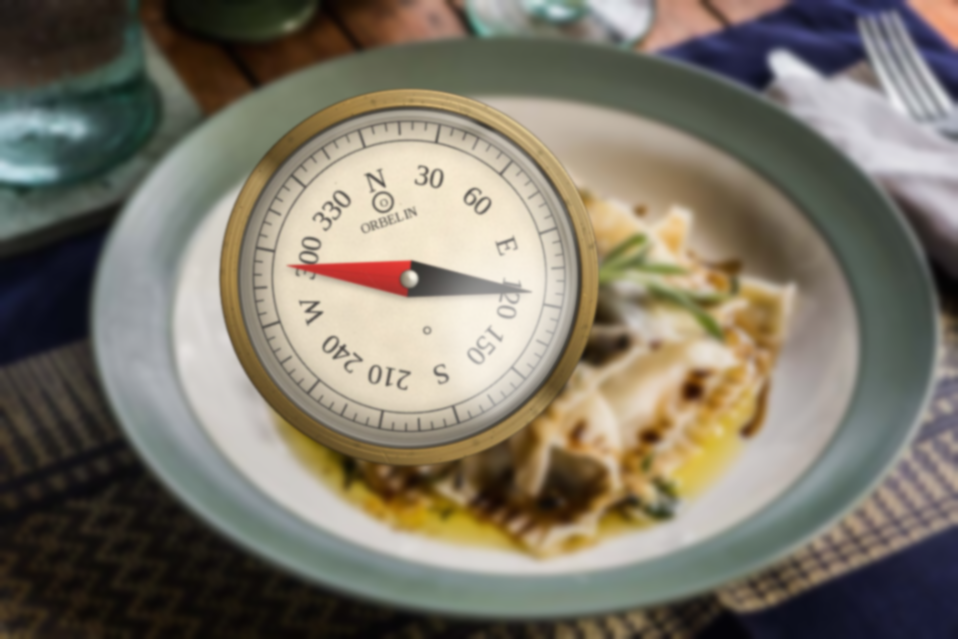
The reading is value=295 unit=°
